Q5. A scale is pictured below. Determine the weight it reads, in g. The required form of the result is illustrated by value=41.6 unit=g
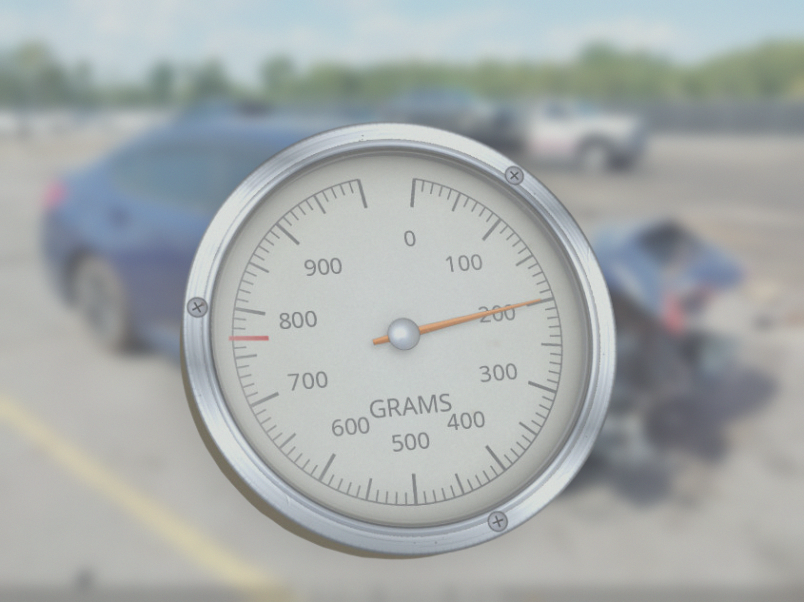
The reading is value=200 unit=g
